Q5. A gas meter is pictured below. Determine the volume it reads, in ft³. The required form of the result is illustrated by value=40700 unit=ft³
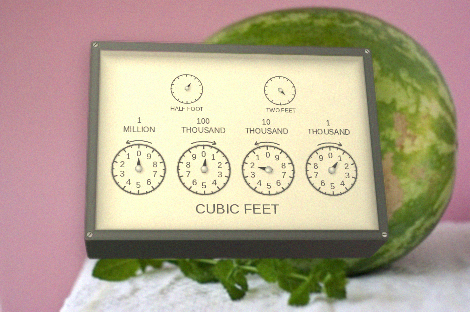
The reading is value=2100 unit=ft³
